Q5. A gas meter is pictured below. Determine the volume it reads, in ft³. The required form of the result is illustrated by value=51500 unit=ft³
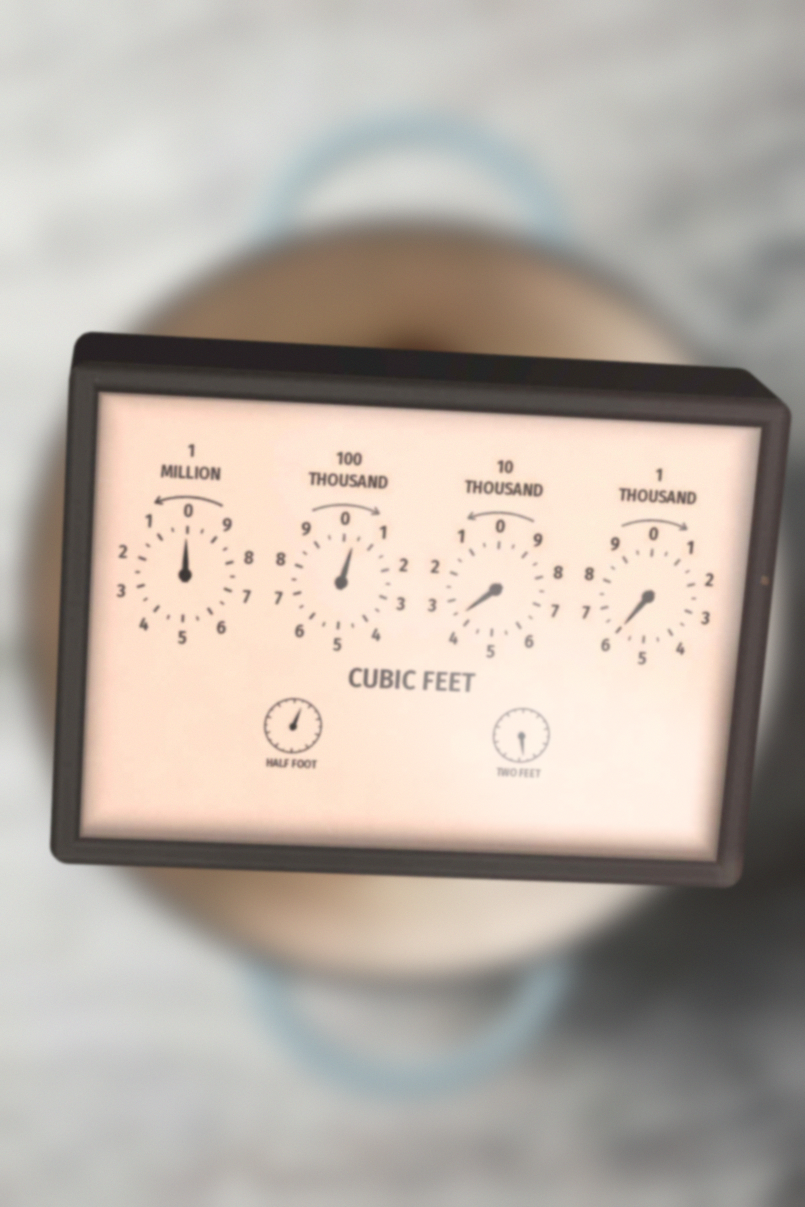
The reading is value=3600 unit=ft³
